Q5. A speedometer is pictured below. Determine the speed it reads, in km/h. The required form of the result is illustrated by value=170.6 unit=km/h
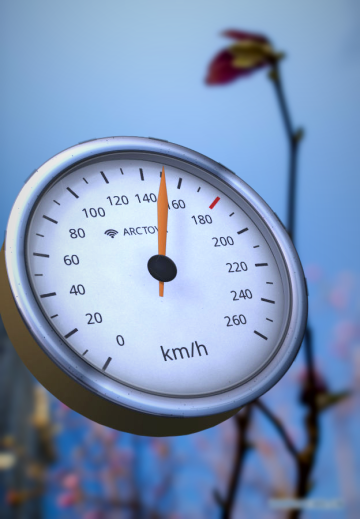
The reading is value=150 unit=km/h
